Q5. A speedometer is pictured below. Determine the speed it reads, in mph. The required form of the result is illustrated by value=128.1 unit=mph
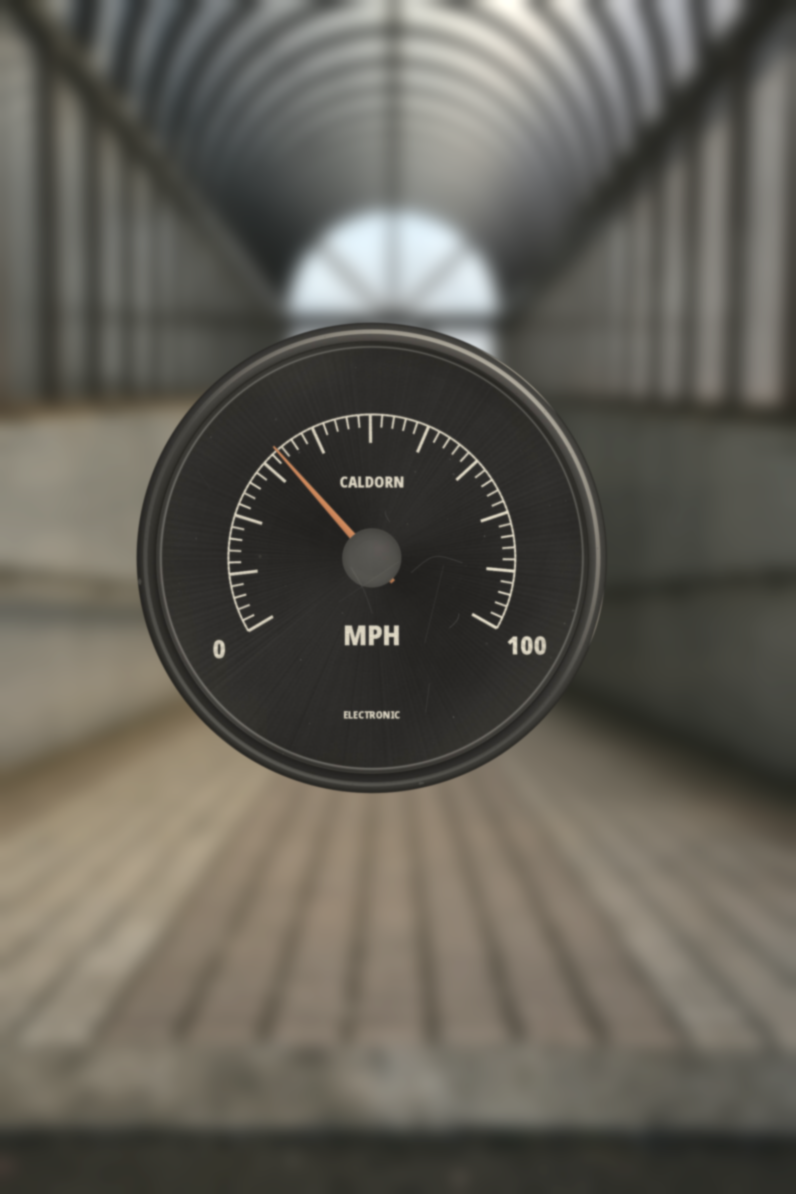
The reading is value=33 unit=mph
